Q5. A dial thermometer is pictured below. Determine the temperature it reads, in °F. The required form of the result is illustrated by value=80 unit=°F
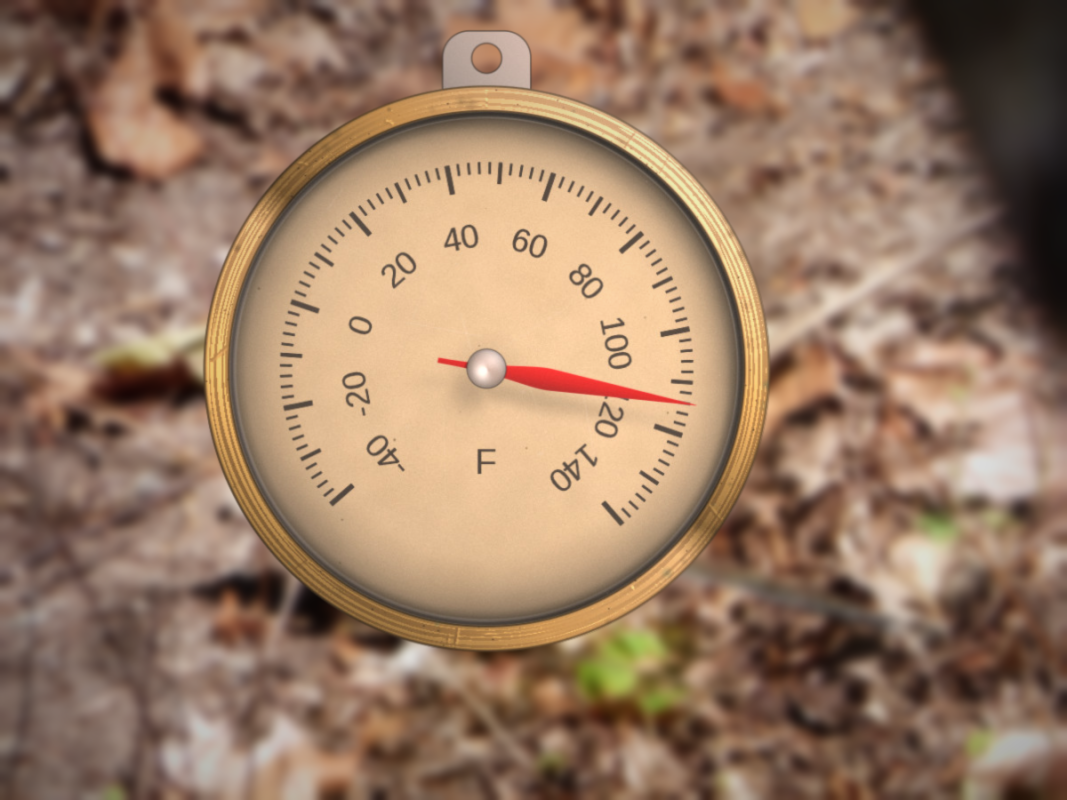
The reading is value=114 unit=°F
